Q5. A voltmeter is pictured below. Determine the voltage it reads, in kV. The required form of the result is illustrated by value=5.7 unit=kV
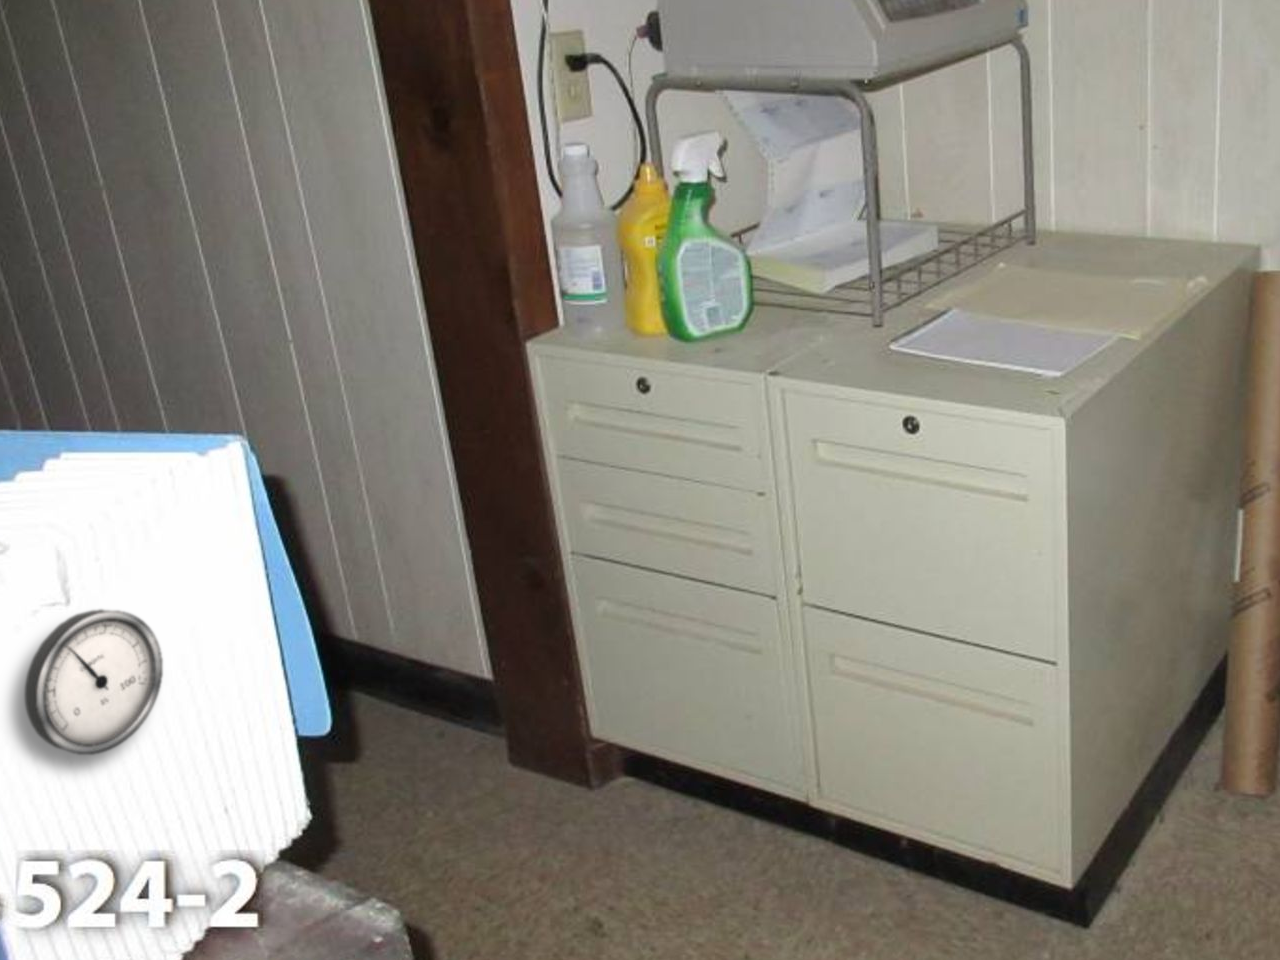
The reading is value=40 unit=kV
